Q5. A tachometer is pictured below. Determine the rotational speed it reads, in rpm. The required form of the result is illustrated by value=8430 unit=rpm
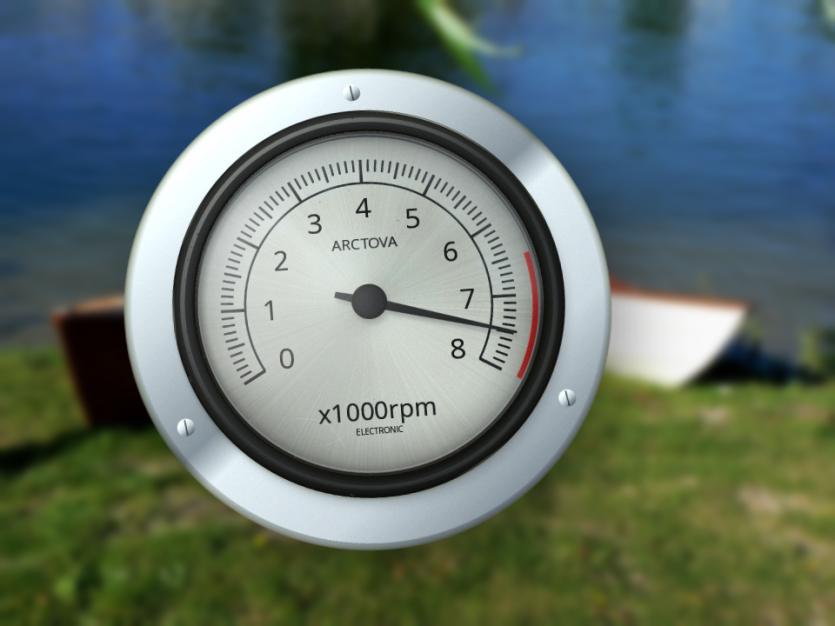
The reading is value=7500 unit=rpm
